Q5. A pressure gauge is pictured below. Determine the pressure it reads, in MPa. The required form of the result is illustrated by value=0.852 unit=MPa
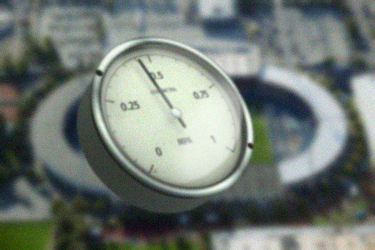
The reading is value=0.45 unit=MPa
